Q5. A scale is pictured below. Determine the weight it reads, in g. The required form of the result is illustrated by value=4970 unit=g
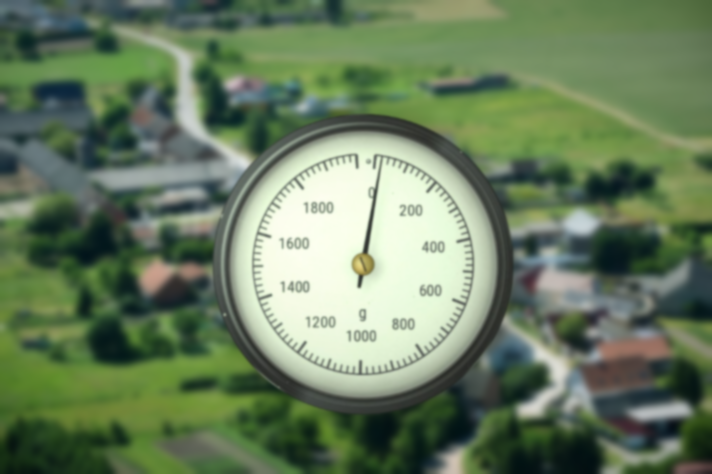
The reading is value=20 unit=g
